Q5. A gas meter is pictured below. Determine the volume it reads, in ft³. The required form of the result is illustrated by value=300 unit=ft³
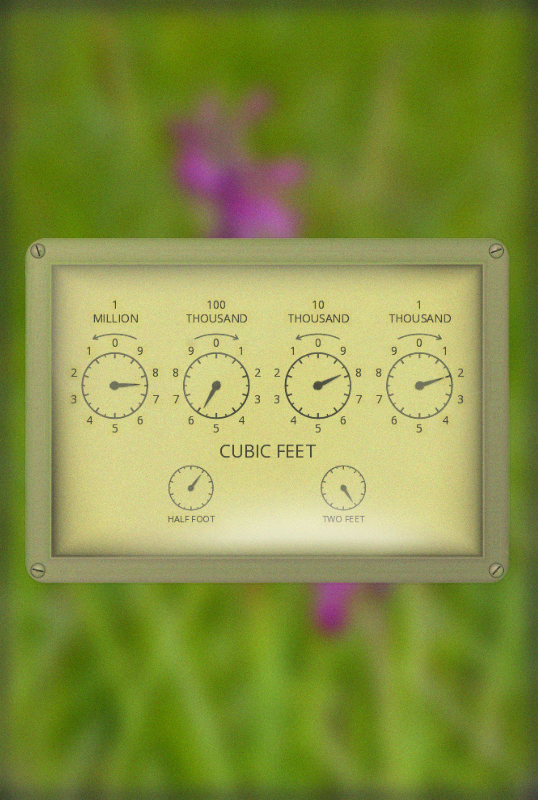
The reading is value=758200 unit=ft³
